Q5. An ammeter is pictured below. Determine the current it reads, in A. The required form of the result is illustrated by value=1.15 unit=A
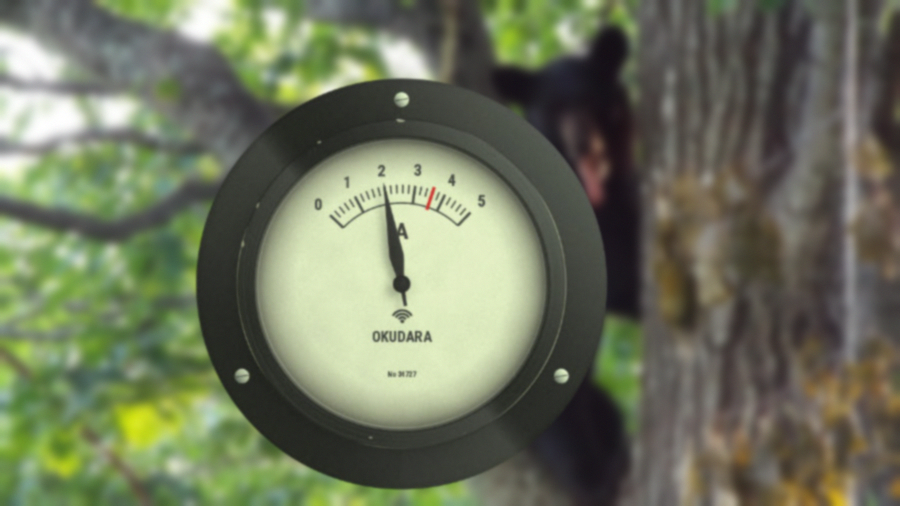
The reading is value=2 unit=A
